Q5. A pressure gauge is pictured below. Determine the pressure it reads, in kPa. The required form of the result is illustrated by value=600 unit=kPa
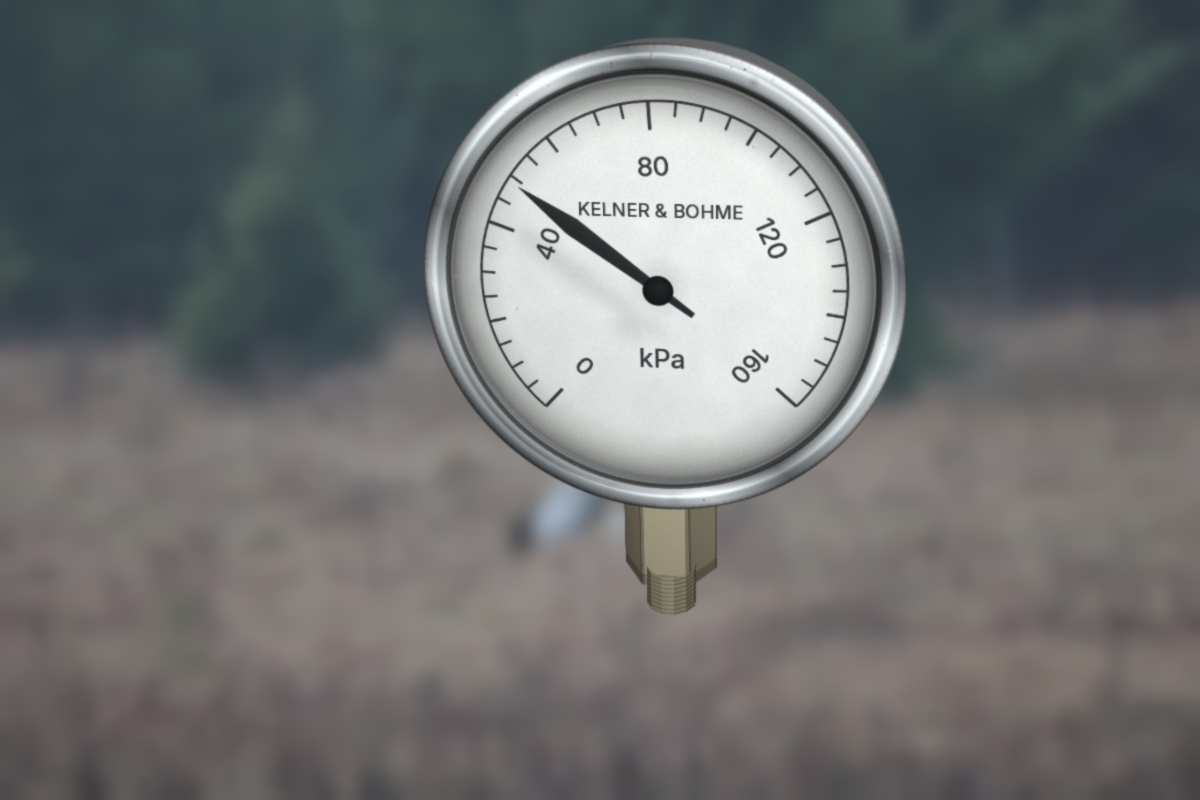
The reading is value=50 unit=kPa
